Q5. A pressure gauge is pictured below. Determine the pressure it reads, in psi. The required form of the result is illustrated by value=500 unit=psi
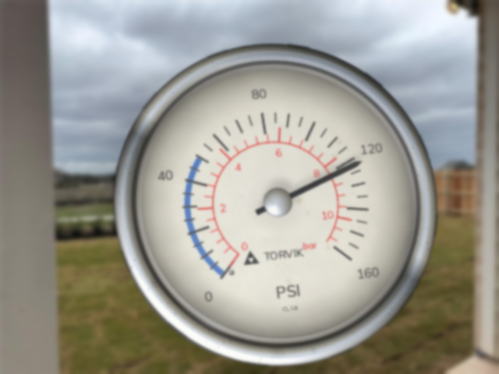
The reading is value=122.5 unit=psi
